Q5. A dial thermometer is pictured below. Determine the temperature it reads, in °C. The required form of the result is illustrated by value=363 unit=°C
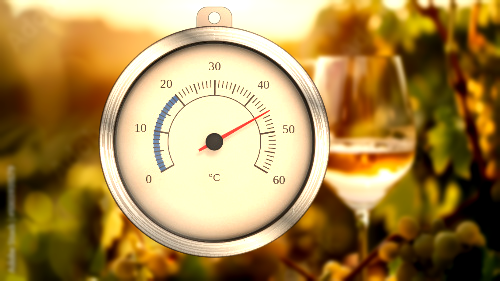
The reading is value=45 unit=°C
